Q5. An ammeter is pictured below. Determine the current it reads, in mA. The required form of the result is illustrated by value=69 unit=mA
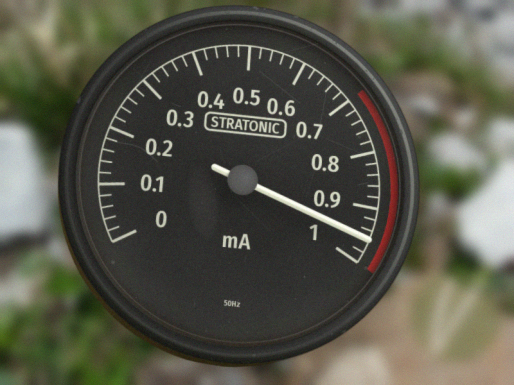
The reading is value=0.96 unit=mA
